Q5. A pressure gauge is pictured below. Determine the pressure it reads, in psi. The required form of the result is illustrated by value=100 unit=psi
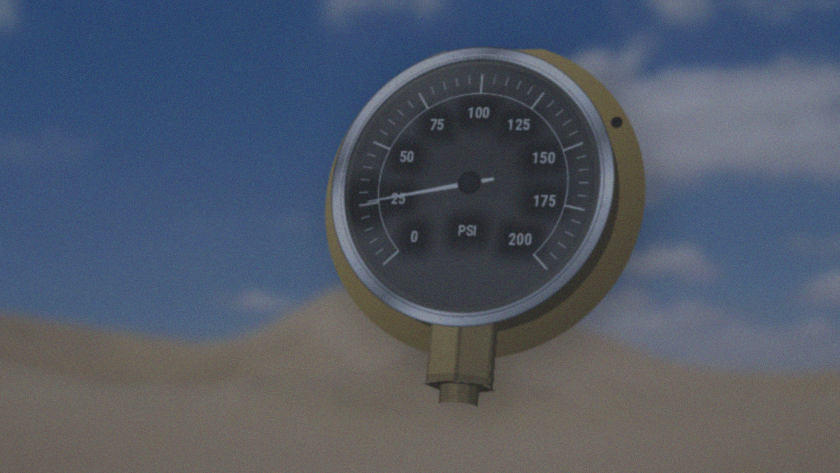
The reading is value=25 unit=psi
